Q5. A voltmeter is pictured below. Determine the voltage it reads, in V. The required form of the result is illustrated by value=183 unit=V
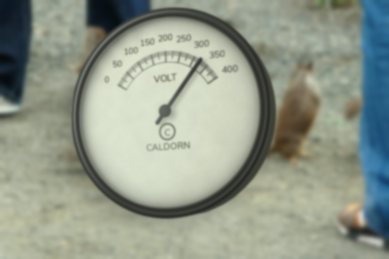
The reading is value=325 unit=V
